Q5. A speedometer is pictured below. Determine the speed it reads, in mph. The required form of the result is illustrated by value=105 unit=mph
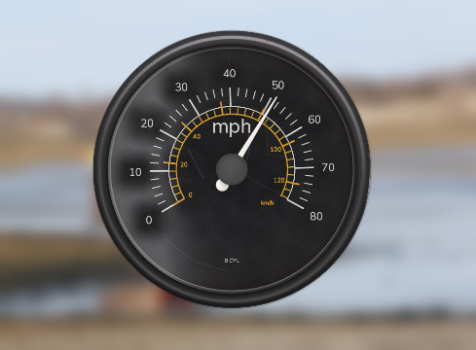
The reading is value=51 unit=mph
